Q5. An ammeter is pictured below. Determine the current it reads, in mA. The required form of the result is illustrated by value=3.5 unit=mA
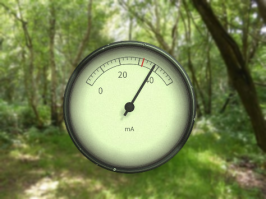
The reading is value=38 unit=mA
